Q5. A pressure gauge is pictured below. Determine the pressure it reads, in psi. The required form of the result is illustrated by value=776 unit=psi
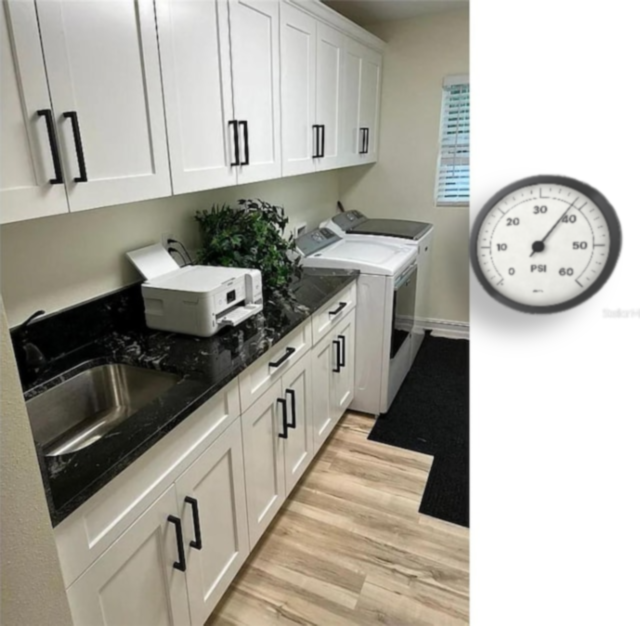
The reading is value=38 unit=psi
